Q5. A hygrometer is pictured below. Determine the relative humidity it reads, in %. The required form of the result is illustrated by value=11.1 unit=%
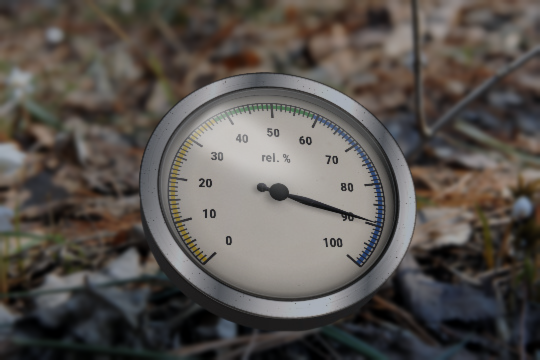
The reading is value=90 unit=%
